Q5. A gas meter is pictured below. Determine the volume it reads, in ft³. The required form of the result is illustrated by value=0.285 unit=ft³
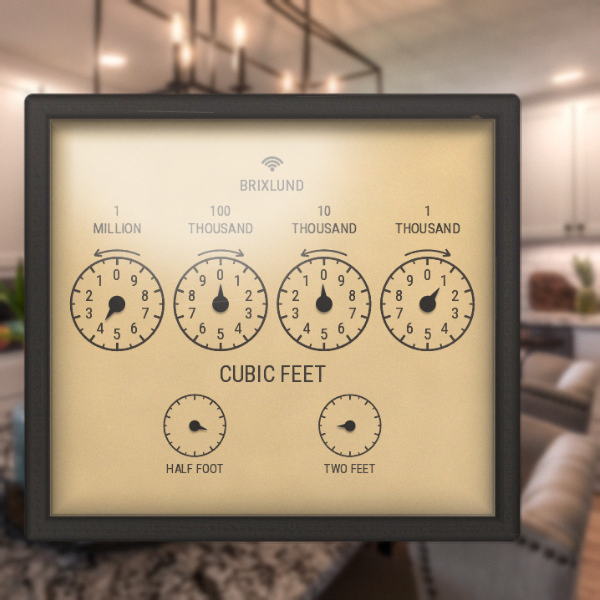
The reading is value=400100 unit=ft³
